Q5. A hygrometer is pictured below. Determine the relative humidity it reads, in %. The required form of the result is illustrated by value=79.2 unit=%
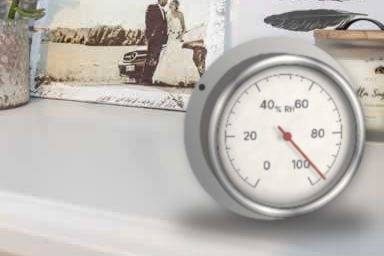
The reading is value=96 unit=%
